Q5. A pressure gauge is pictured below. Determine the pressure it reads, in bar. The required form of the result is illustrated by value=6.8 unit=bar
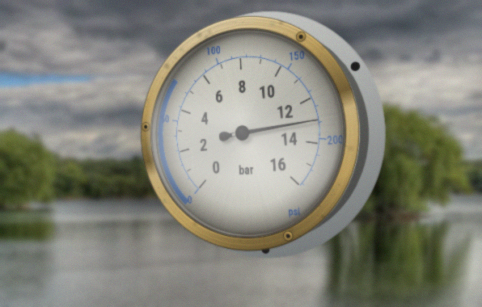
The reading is value=13 unit=bar
